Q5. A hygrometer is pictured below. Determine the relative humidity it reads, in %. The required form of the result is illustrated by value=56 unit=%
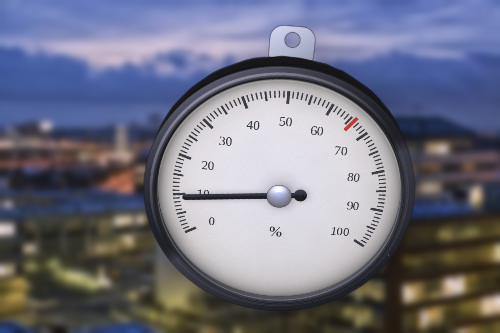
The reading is value=10 unit=%
